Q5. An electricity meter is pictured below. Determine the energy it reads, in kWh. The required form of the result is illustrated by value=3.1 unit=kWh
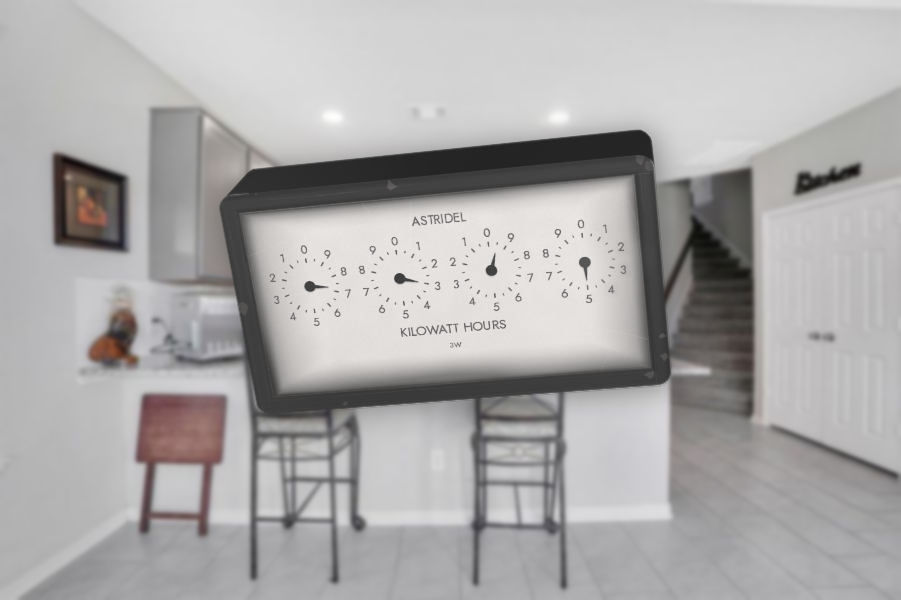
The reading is value=7295 unit=kWh
